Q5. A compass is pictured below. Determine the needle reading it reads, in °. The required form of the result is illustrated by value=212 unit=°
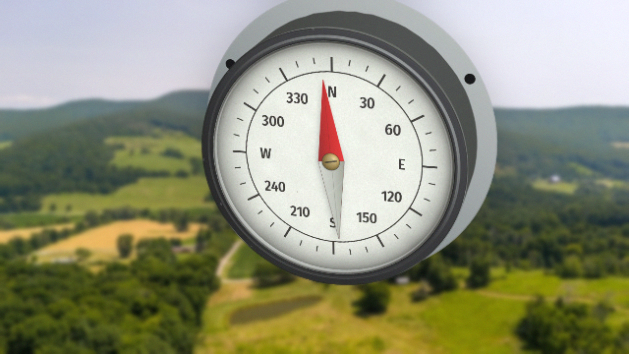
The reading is value=355 unit=°
